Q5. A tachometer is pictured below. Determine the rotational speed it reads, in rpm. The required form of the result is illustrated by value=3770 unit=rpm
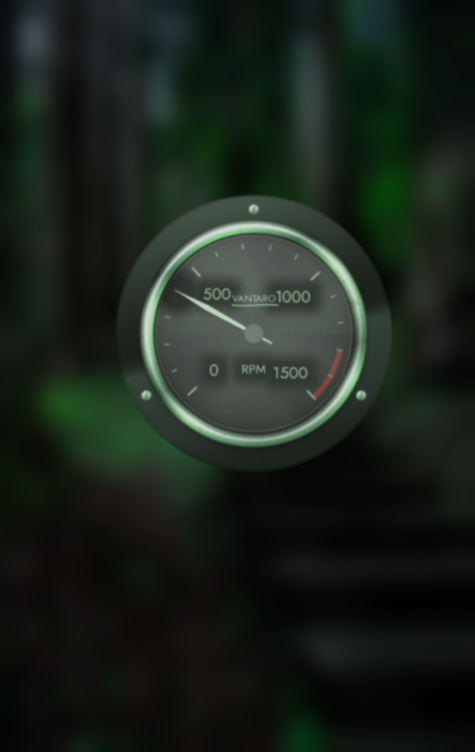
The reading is value=400 unit=rpm
